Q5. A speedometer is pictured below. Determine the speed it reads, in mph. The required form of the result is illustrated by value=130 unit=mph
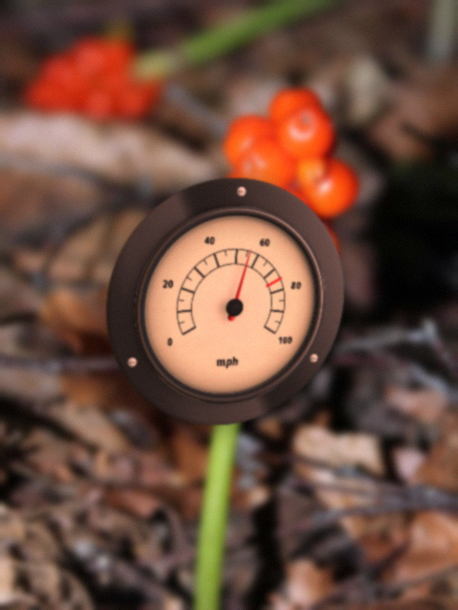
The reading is value=55 unit=mph
